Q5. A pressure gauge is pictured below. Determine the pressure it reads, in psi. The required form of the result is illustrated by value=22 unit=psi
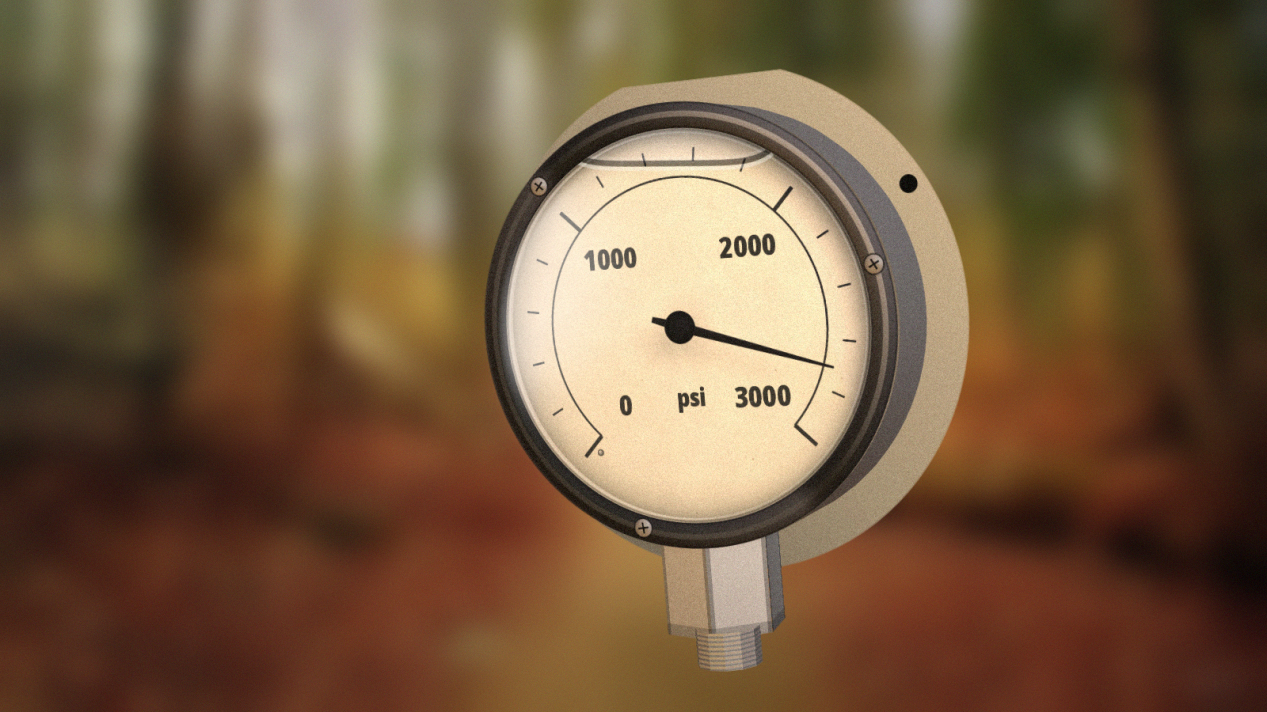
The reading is value=2700 unit=psi
